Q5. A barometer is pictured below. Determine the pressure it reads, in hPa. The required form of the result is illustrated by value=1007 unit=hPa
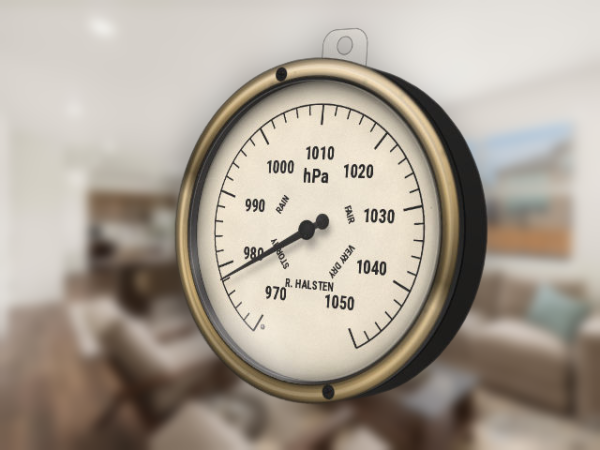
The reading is value=978 unit=hPa
